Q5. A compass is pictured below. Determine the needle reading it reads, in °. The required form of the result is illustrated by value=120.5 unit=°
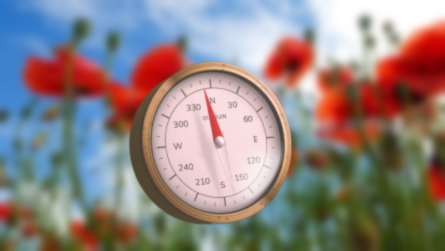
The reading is value=350 unit=°
